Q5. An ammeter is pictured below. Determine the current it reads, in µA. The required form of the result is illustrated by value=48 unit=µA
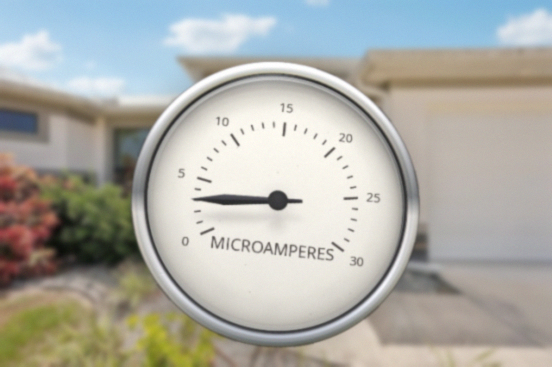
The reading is value=3 unit=µA
